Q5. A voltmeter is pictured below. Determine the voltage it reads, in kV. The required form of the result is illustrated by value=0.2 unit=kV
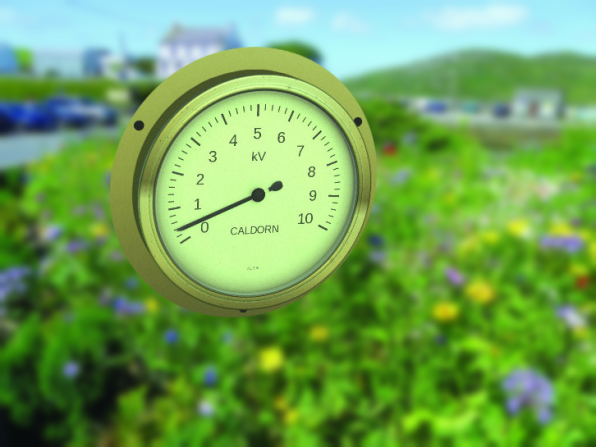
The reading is value=0.4 unit=kV
